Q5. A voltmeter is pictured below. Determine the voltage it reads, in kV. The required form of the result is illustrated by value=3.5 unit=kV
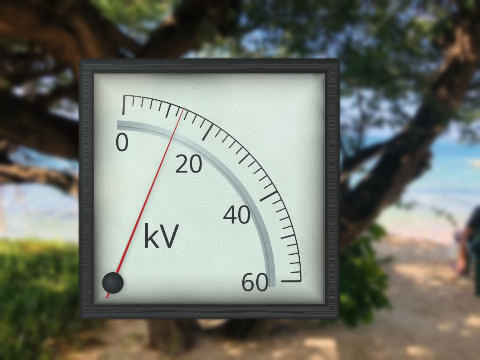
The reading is value=13 unit=kV
